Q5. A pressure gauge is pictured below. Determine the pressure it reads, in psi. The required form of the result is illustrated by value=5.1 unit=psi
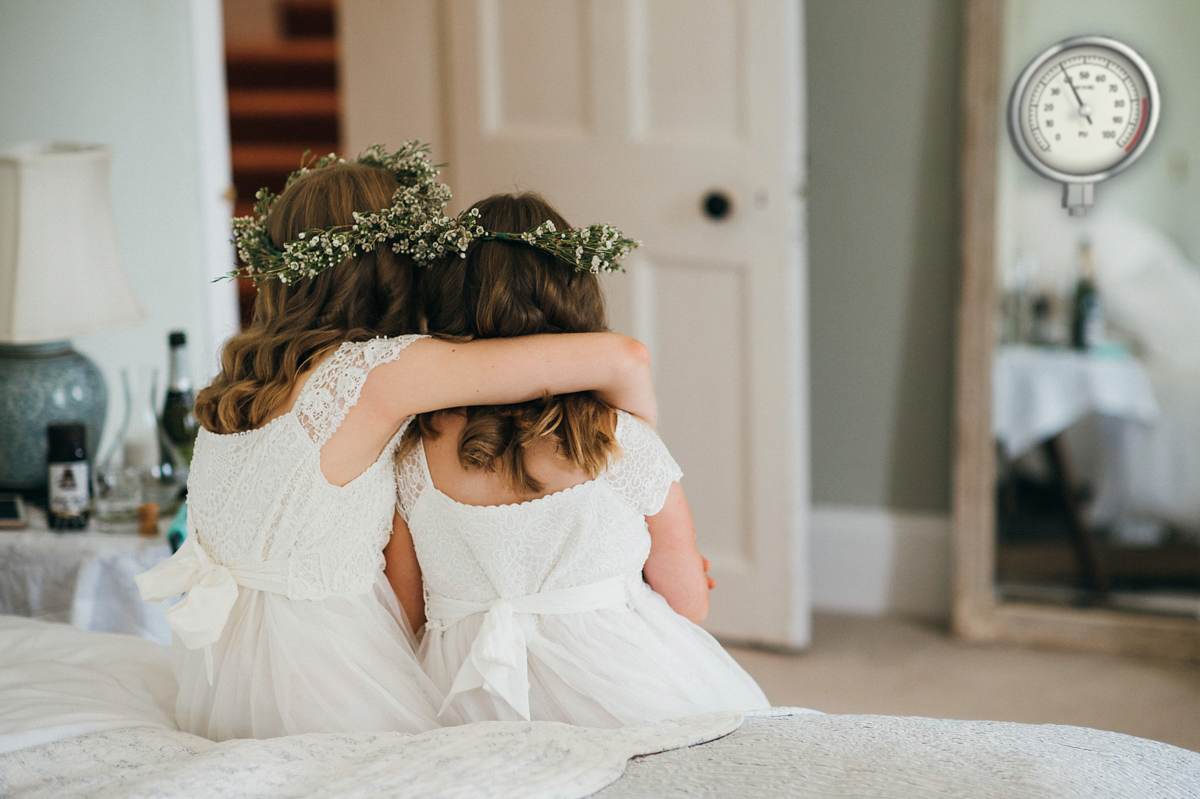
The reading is value=40 unit=psi
